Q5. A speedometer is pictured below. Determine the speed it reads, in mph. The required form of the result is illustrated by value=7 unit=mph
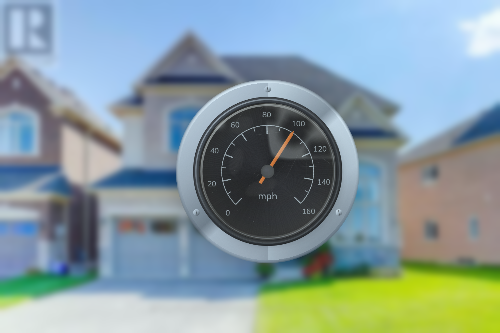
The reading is value=100 unit=mph
